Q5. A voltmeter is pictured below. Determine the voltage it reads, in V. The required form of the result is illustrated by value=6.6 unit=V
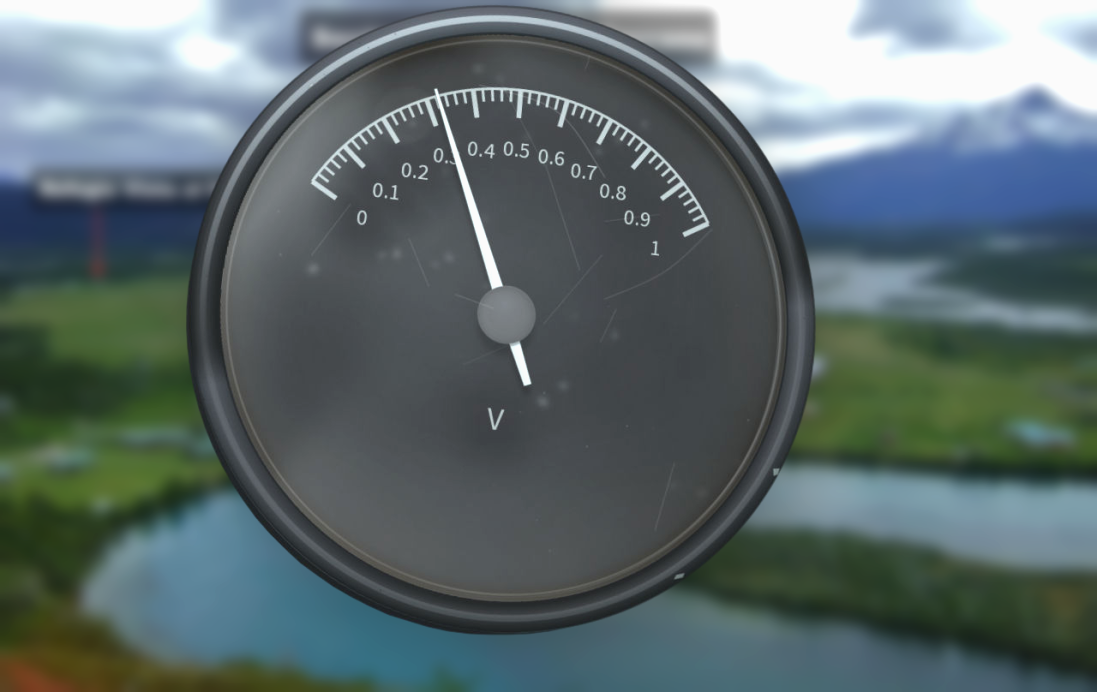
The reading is value=0.32 unit=V
